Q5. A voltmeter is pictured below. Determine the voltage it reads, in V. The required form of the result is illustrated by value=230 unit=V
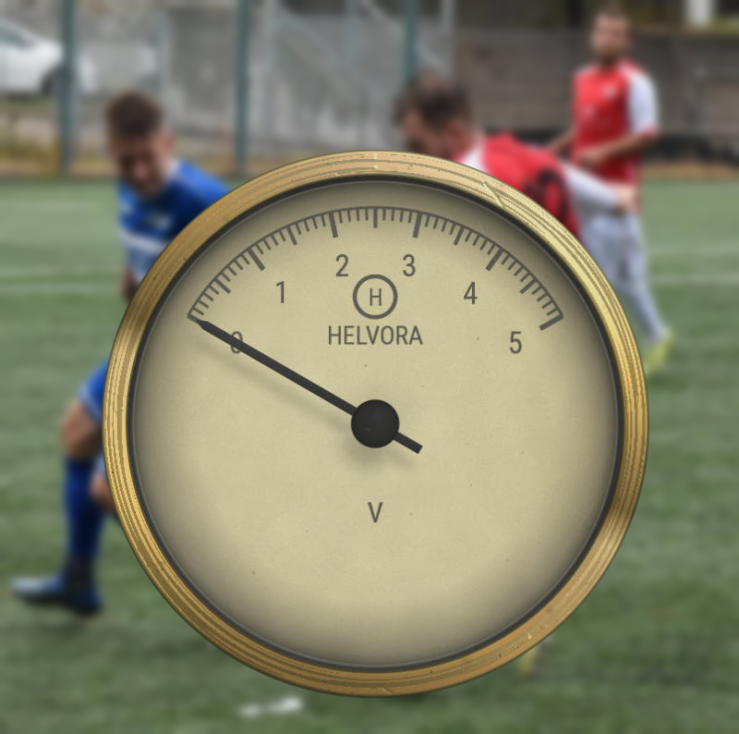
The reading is value=0 unit=V
